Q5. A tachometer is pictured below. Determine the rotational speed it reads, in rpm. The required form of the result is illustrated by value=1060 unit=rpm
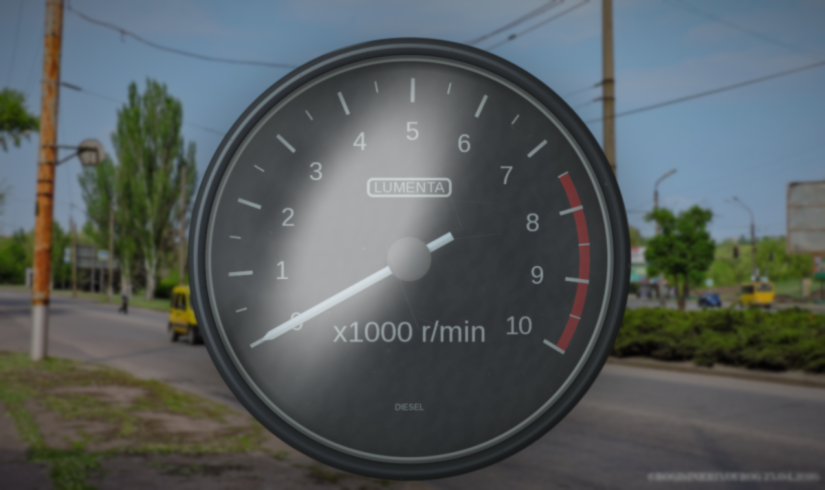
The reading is value=0 unit=rpm
